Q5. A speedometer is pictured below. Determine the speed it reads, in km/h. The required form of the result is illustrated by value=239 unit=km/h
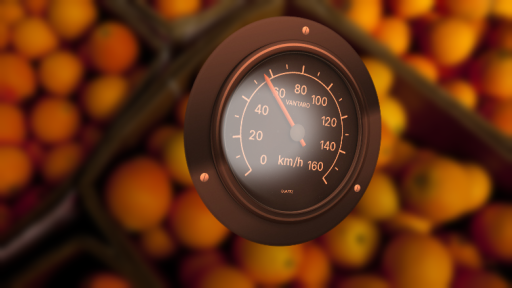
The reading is value=55 unit=km/h
